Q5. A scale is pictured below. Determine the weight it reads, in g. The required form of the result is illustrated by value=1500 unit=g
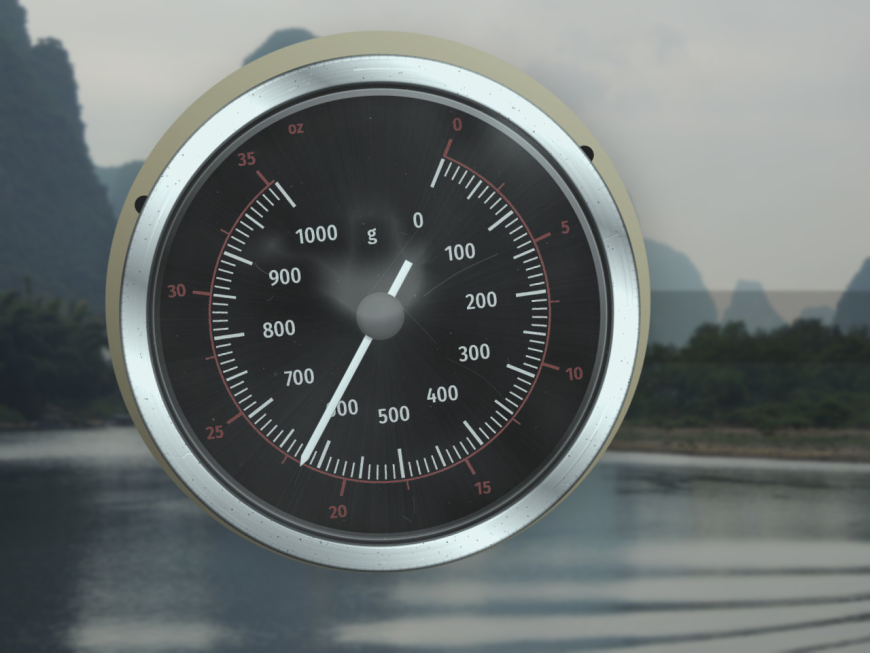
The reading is value=620 unit=g
